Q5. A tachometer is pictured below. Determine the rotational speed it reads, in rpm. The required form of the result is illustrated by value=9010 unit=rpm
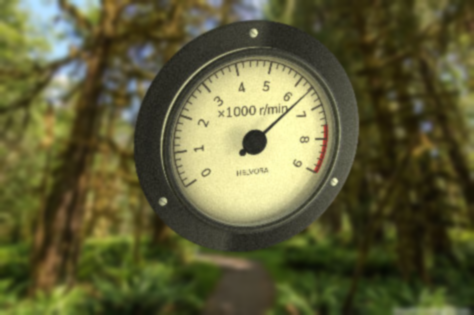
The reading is value=6400 unit=rpm
